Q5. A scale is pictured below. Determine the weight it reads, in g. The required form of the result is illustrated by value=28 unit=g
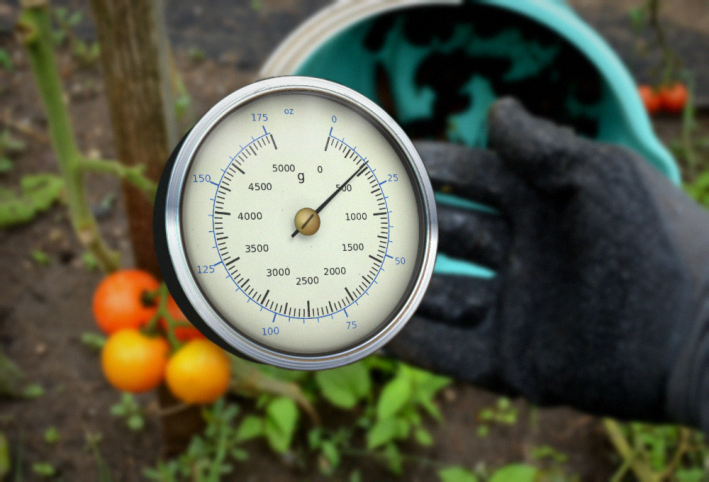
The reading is value=450 unit=g
